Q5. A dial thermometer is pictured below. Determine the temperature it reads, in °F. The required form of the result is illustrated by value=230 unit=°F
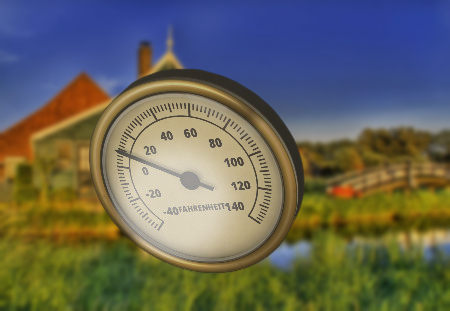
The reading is value=10 unit=°F
